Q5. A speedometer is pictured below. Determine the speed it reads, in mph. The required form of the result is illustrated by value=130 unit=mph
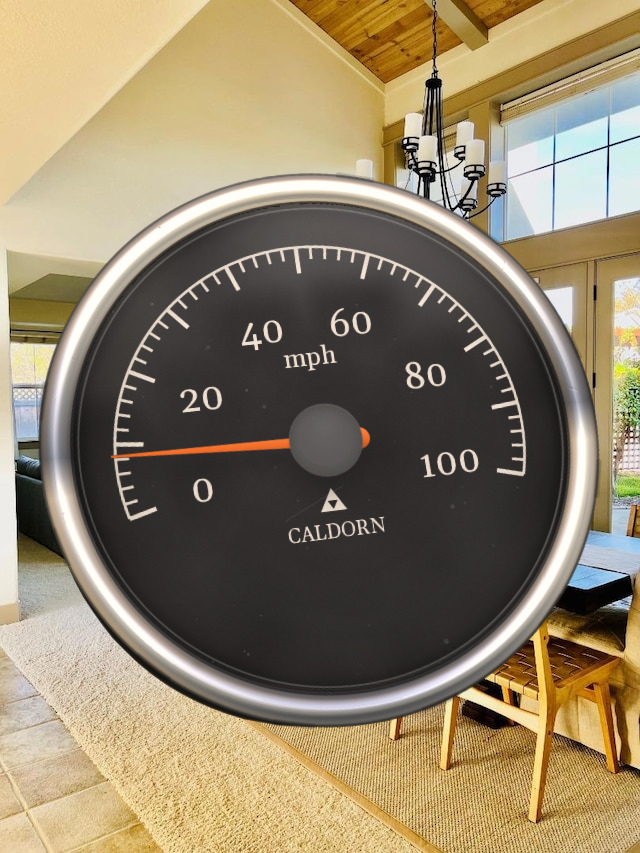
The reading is value=8 unit=mph
